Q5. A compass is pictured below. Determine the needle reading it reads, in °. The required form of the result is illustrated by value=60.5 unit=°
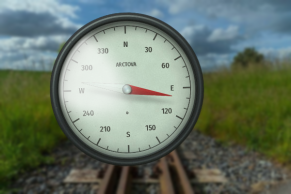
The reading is value=100 unit=°
